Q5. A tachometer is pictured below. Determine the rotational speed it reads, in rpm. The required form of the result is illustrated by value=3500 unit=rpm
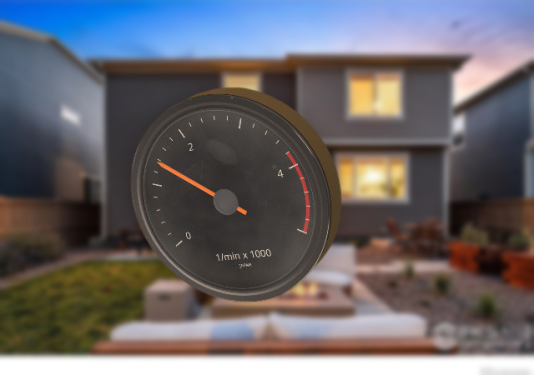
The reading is value=1400 unit=rpm
